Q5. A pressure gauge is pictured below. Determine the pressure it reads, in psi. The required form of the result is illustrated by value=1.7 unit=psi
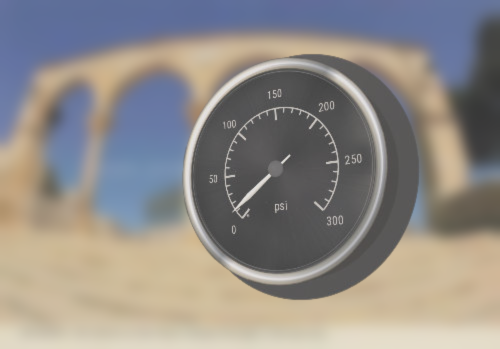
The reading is value=10 unit=psi
